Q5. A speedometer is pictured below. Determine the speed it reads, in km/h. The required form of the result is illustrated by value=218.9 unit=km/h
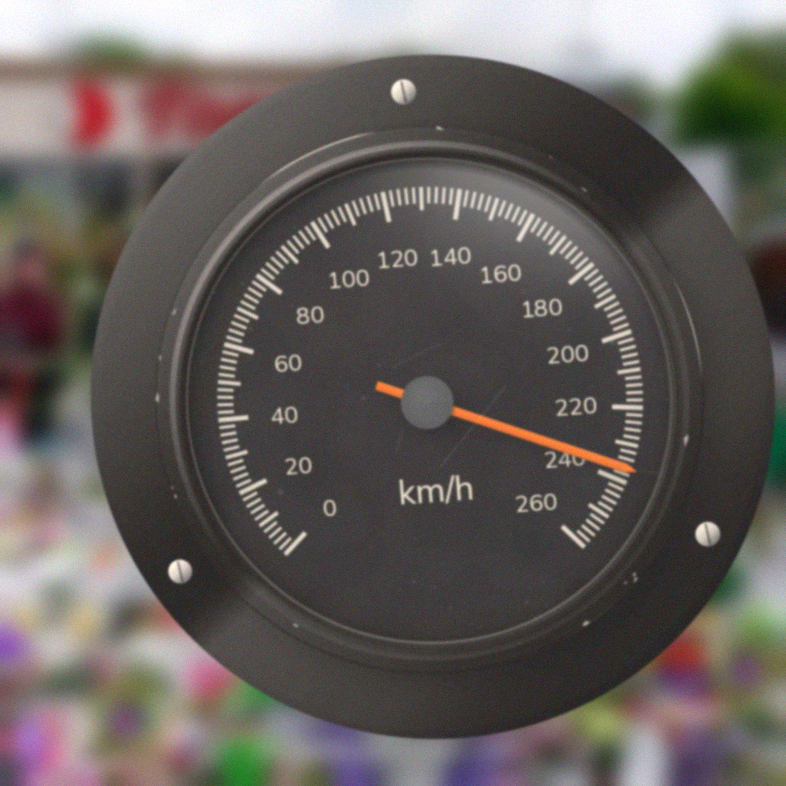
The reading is value=236 unit=km/h
